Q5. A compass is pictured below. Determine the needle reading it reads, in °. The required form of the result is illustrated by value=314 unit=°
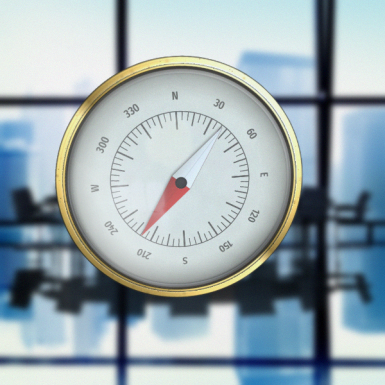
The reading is value=220 unit=°
